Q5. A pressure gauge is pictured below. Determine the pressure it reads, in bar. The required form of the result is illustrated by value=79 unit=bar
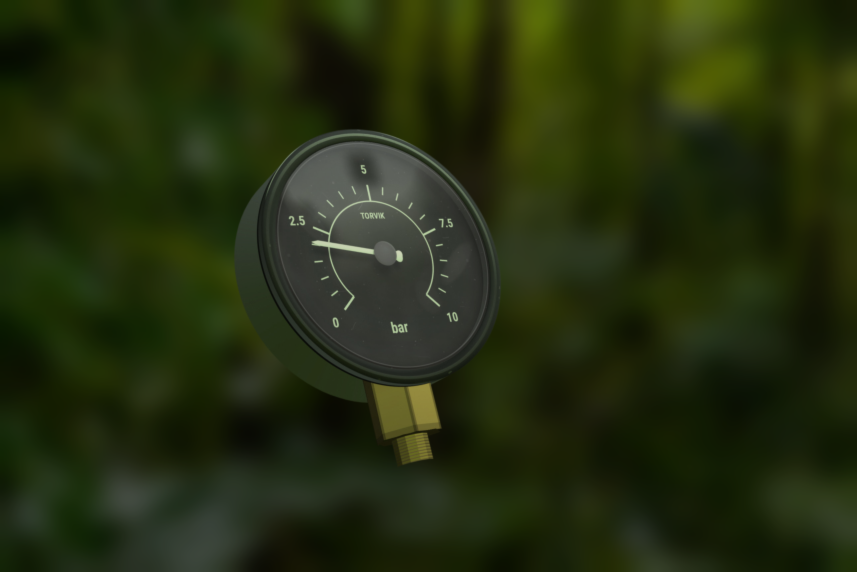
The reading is value=2 unit=bar
